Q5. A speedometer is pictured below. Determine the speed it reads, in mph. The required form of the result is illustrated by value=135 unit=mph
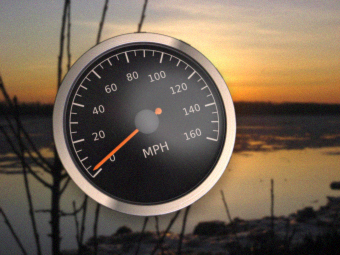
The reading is value=2.5 unit=mph
